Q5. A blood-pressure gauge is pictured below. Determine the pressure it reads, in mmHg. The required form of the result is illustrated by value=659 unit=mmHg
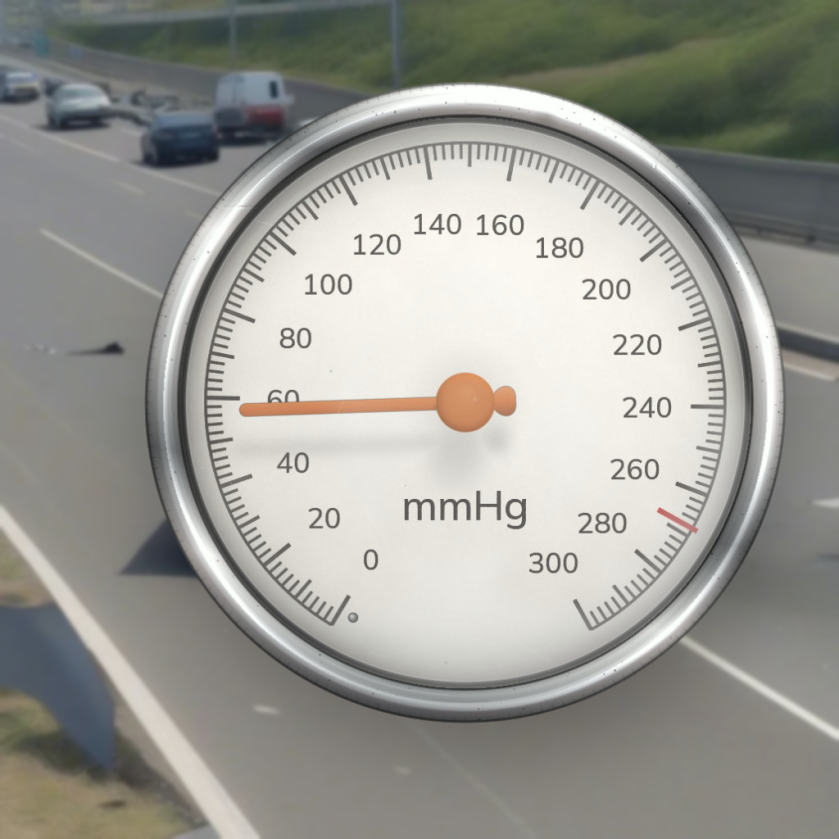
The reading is value=57 unit=mmHg
